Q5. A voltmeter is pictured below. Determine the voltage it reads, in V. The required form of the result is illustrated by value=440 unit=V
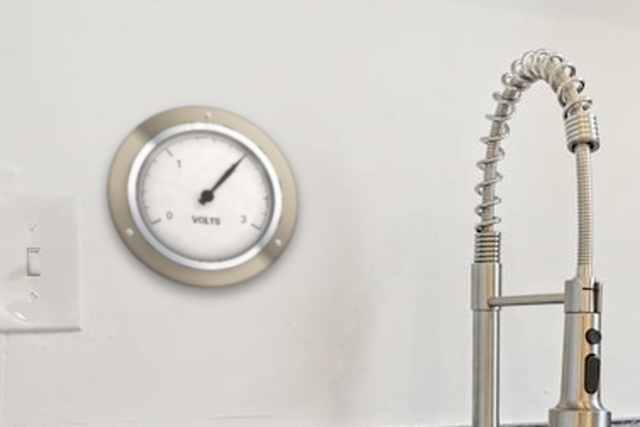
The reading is value=2 unit=V
